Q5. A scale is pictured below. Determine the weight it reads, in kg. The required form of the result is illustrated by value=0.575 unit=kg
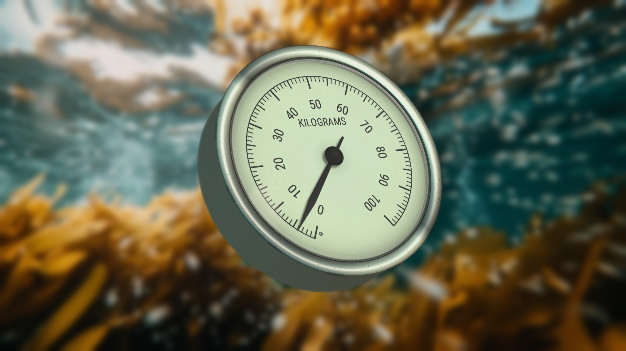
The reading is value=4 unit=kg
